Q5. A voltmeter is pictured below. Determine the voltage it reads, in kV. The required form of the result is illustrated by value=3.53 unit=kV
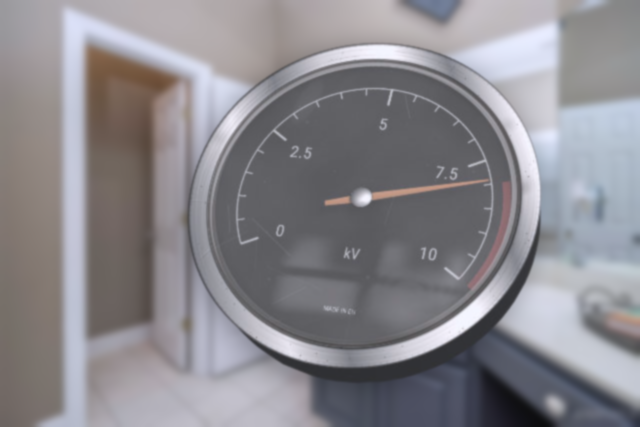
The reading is value=8 unit=kV
